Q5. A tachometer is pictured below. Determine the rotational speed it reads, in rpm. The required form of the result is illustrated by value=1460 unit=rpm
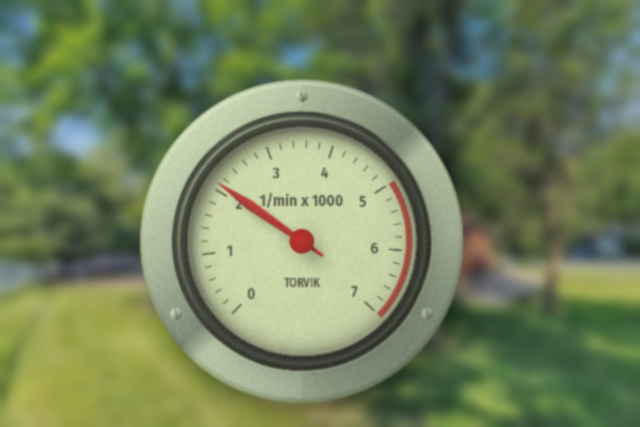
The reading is value=2100 unit=rpm
